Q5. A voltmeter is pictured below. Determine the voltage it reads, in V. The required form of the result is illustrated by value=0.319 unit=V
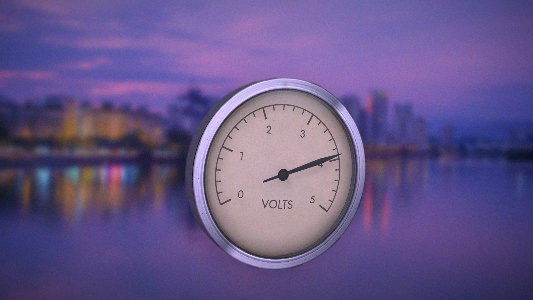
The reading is value=3.9 unit=V
